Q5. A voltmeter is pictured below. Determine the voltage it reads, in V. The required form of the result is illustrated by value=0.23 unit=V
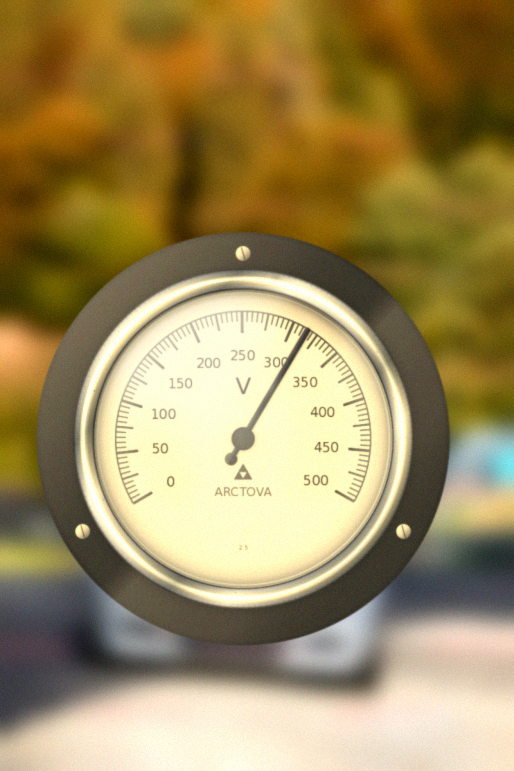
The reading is value=315 unit=V
